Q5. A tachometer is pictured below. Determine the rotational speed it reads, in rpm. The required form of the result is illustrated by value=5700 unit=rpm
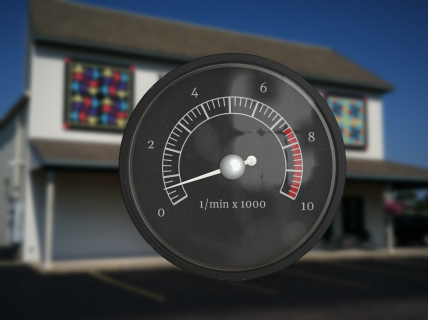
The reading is value=600 unit=rpm
